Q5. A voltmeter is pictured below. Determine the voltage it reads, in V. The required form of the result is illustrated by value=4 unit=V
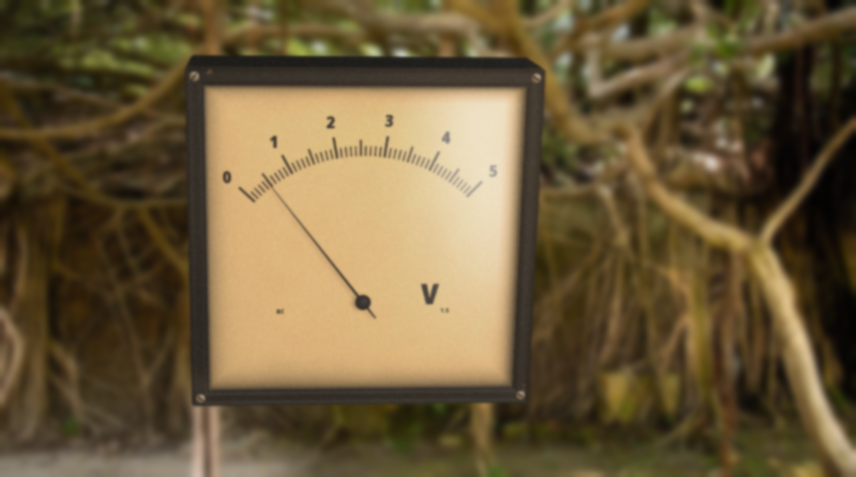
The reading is value=0.5 unit=V
